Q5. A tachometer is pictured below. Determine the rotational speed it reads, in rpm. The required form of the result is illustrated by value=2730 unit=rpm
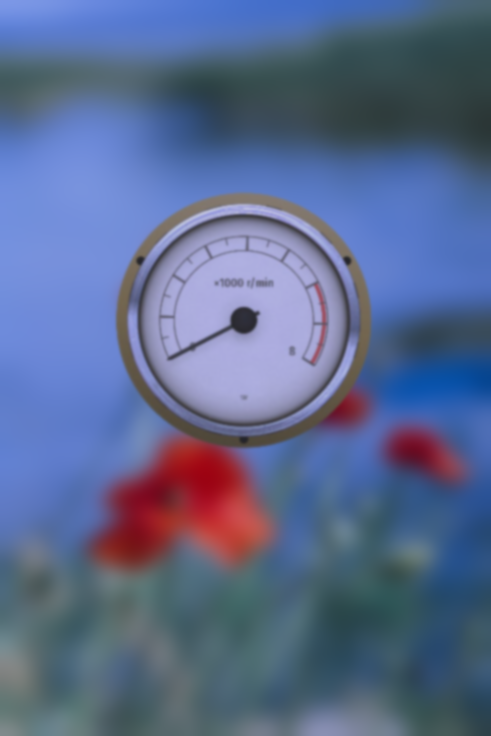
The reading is value=0 unit=rpm
